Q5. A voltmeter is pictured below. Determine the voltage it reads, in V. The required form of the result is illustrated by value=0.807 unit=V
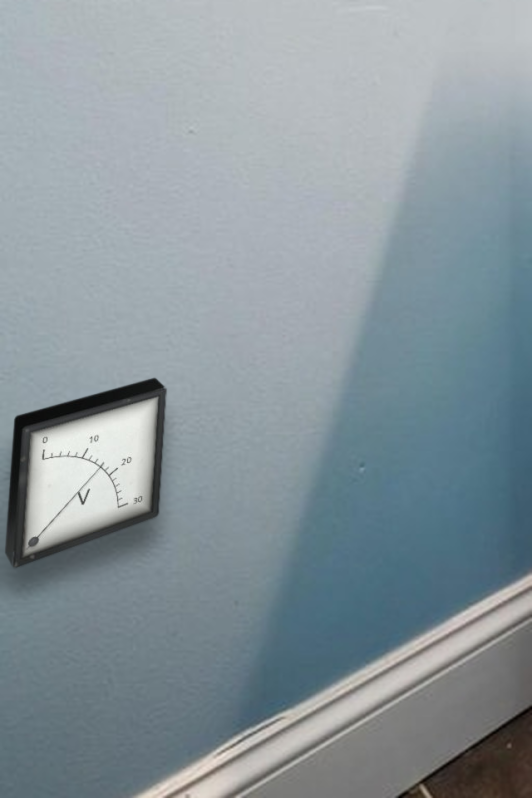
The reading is value=16 unit=V
